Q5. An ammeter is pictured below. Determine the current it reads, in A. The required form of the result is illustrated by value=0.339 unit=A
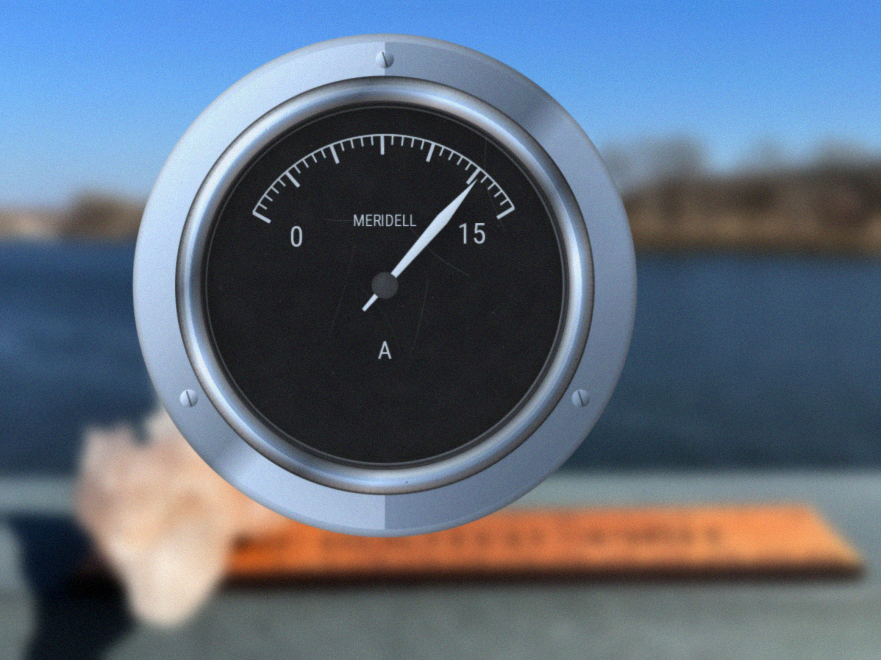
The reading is value=12.75 unit=A
